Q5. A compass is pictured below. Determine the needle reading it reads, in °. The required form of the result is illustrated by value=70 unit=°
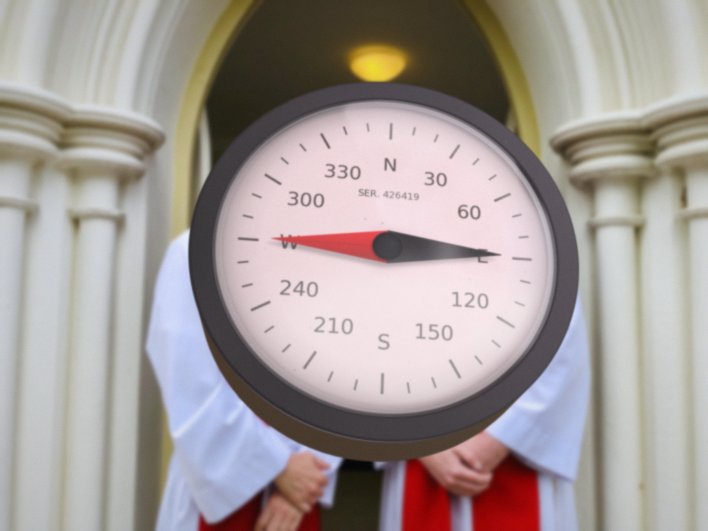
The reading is value=270 unit=°
